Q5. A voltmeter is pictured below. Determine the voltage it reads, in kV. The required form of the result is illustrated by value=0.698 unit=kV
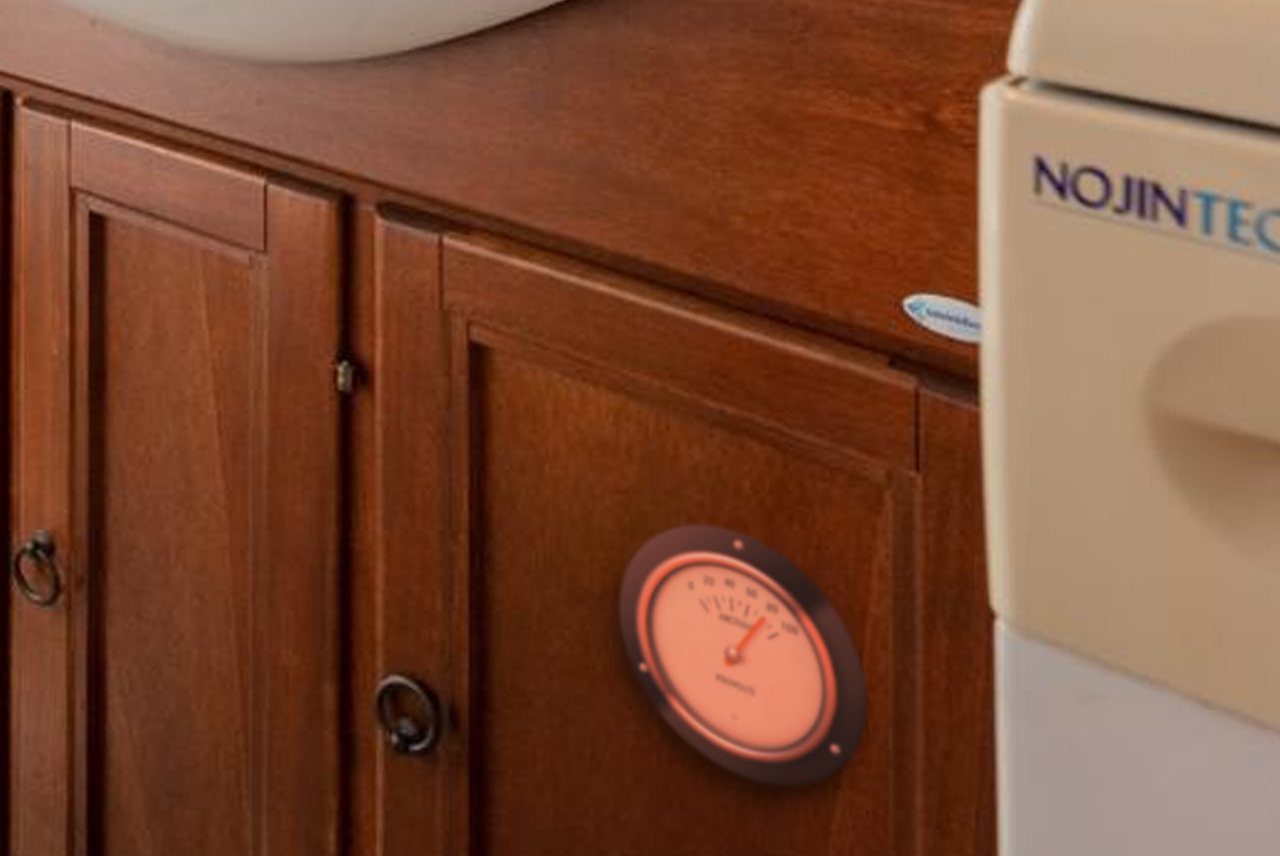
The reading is value=80 unit=kV
